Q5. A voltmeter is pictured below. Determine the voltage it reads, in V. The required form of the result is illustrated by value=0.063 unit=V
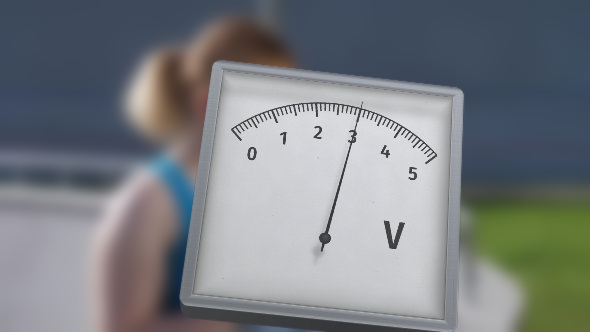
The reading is value=3 unit=V
